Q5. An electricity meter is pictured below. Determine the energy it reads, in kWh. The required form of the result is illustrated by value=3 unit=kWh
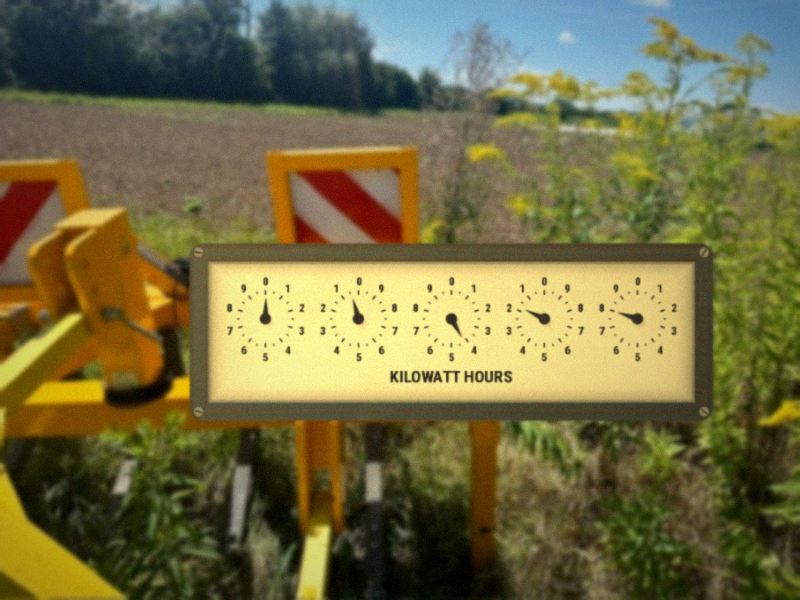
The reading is value=418 unit=kWh
